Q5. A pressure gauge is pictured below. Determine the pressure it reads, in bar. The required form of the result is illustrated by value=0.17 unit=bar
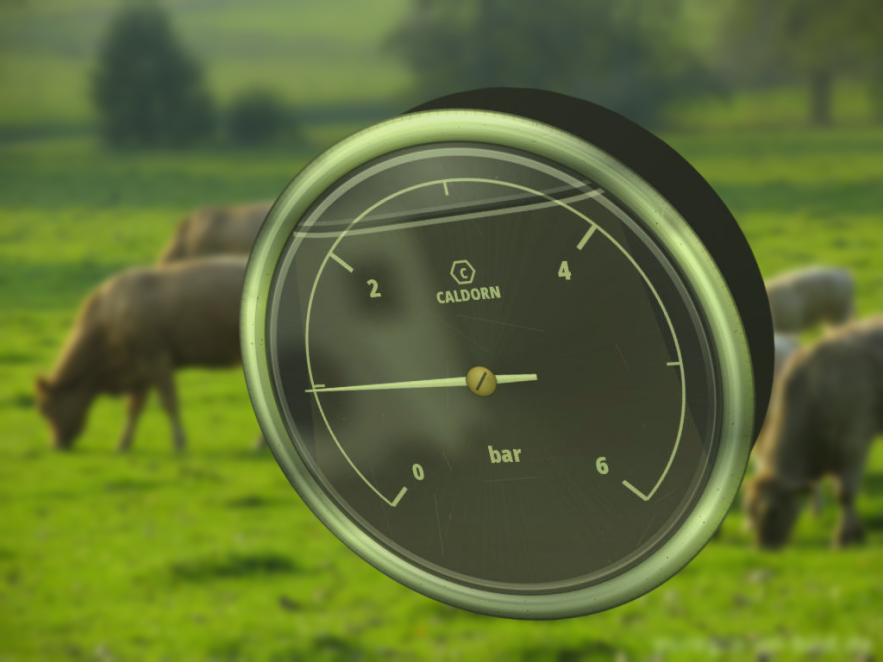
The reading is value=1 unit=bar
